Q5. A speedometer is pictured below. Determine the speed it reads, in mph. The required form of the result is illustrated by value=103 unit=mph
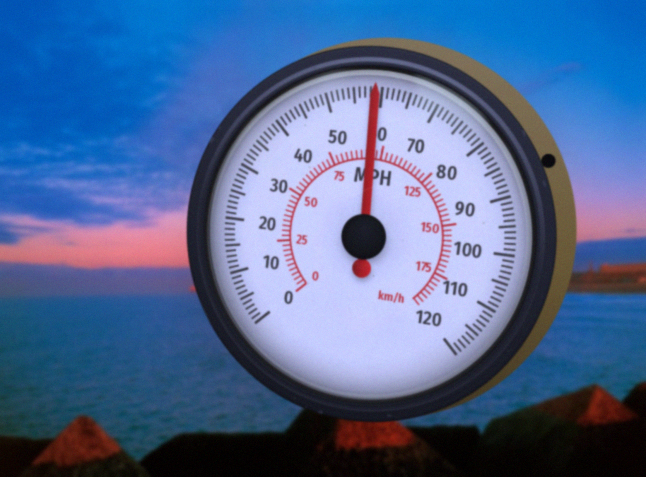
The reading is value=59 unit=mph
